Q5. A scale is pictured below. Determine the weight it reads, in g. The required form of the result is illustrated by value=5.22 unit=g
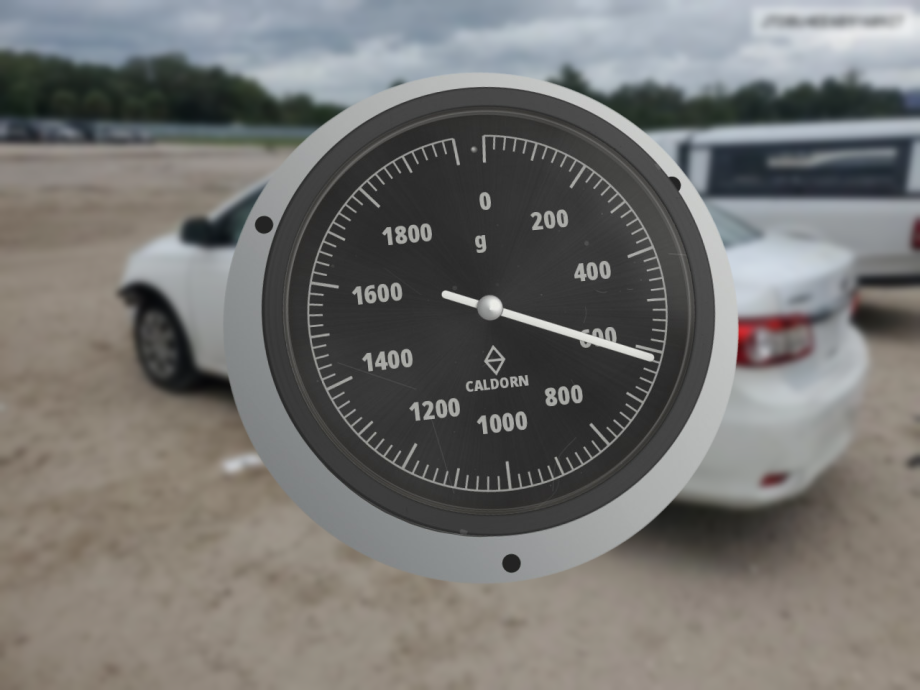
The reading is value=620 unit=g
